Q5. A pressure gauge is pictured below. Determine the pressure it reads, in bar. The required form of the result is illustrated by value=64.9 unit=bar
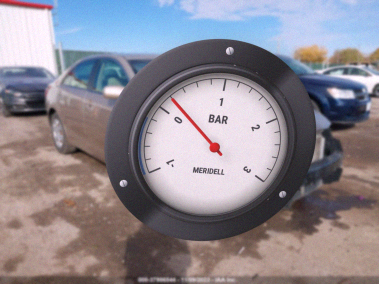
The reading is value=0.2 unit=bar
